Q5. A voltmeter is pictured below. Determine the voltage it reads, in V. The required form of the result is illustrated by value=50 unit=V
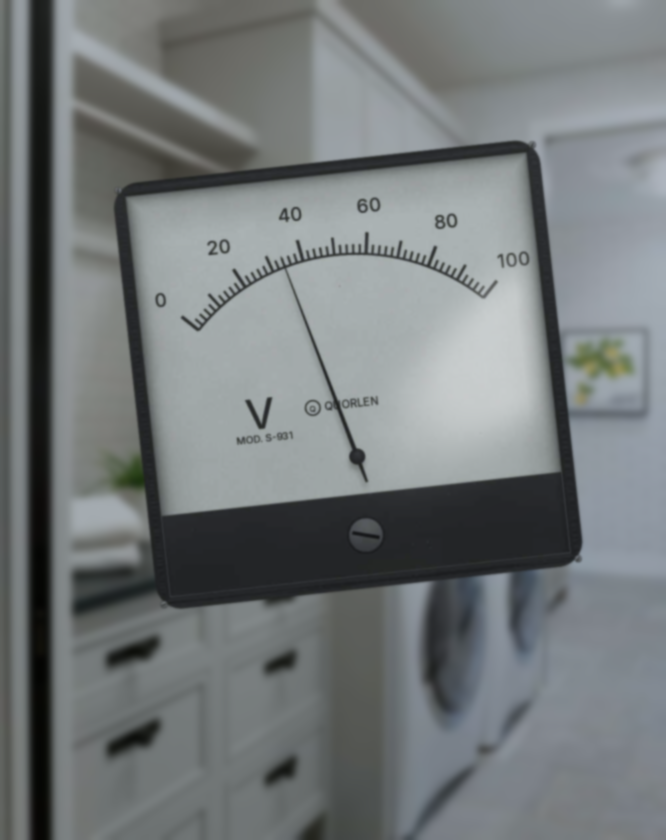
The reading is value=34 unit=V
